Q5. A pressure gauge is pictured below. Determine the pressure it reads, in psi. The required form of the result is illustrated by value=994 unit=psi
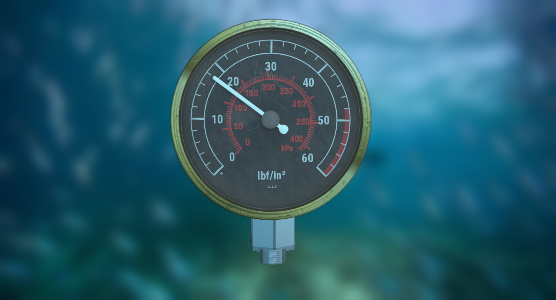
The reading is value=18 unit=psi
